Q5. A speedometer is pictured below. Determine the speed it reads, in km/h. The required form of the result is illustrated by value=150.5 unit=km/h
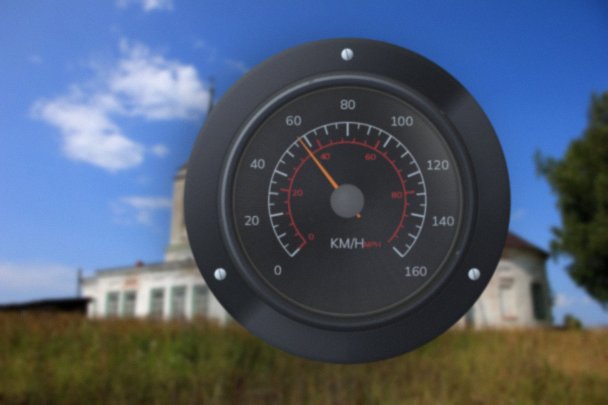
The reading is value=57.5 unit=km/h
